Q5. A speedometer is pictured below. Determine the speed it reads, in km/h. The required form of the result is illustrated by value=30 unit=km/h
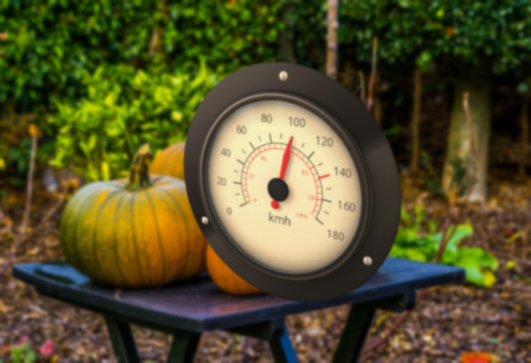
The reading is value=100 unit=km/h
